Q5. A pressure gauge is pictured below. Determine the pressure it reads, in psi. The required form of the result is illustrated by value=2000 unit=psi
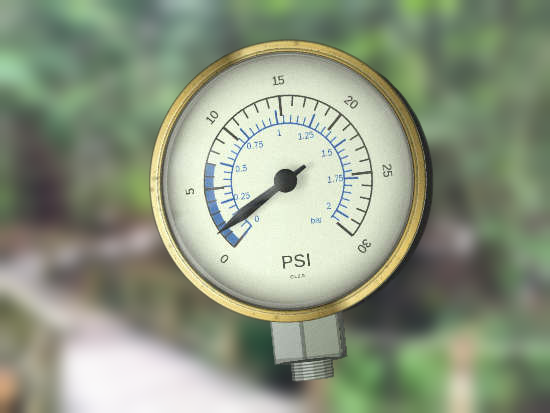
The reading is value=1.5 unit=psi
